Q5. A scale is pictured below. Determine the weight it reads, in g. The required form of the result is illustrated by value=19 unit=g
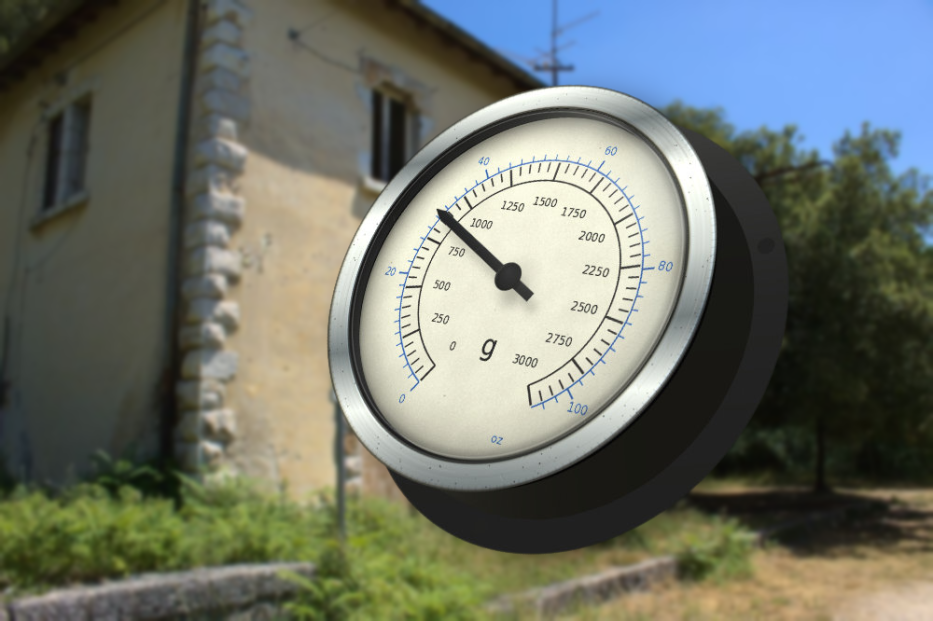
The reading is value=875 unit=g
